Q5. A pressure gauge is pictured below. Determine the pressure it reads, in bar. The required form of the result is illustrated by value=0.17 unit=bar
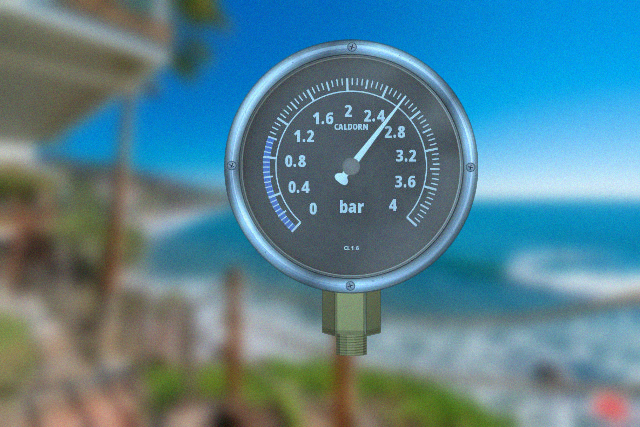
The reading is value=2.6 unit=bar
